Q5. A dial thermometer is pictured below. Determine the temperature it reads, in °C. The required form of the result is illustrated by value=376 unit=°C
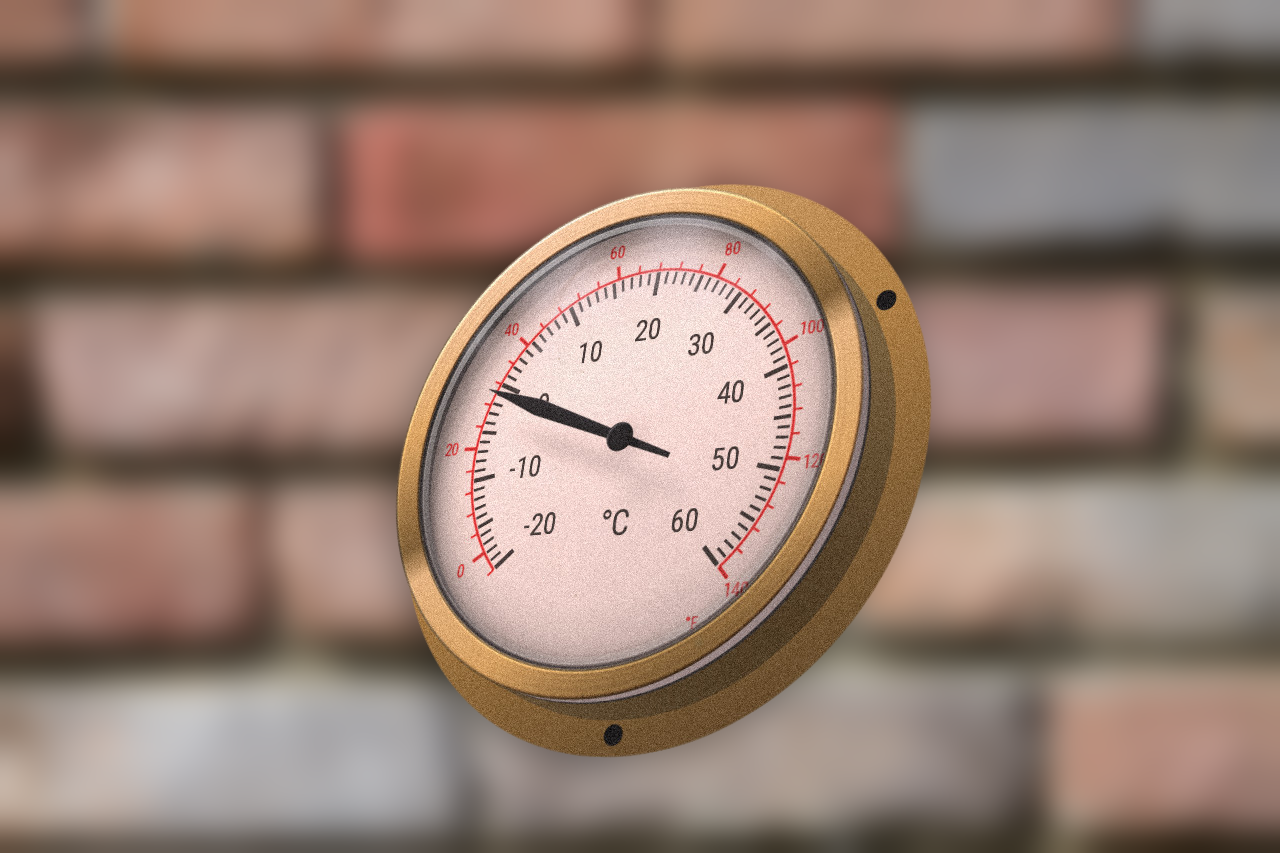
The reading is value=-1 unit=°C
